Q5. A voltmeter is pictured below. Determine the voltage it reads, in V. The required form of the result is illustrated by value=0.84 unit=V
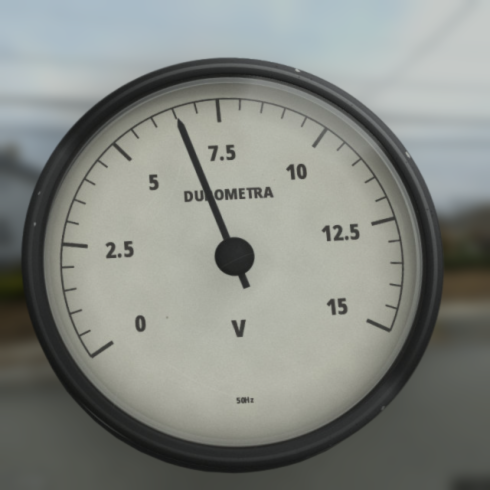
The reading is value=6.5 unit=V
